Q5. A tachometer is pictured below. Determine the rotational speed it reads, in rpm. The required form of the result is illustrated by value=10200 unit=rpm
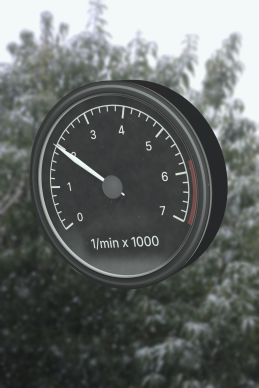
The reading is value=2000 unit=rpm
